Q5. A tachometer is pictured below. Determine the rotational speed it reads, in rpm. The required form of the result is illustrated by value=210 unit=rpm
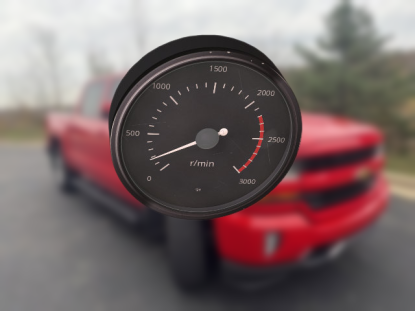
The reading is value=200 unit=rpm
